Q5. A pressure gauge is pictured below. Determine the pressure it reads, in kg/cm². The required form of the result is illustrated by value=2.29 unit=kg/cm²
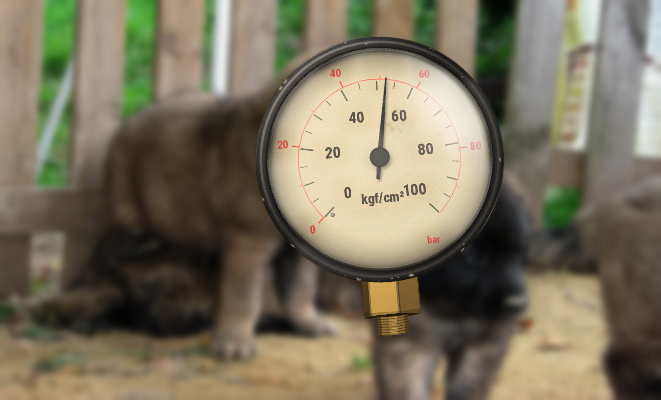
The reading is value=52.5 unit=kg/cm²
